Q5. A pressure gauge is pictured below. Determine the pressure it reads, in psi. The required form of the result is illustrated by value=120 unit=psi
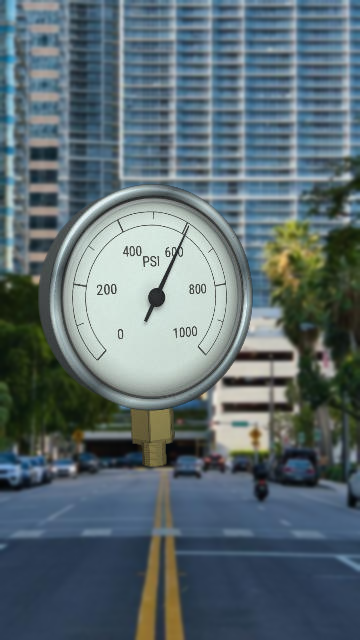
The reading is value=600 unit=psi
